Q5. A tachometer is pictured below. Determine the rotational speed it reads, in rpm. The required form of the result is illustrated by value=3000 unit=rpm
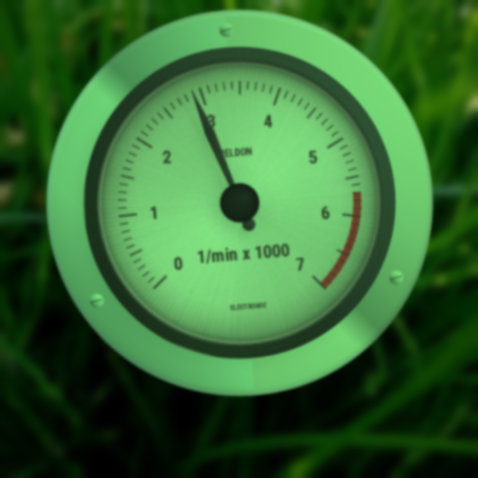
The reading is value=2900 unit=rpm
